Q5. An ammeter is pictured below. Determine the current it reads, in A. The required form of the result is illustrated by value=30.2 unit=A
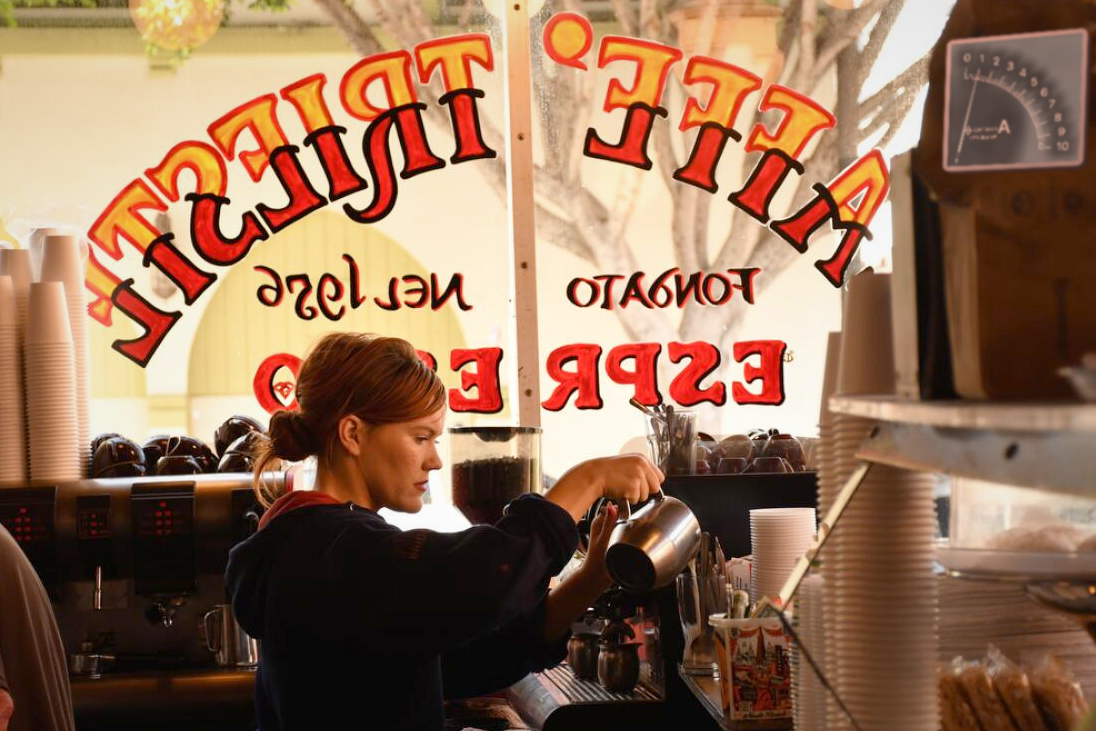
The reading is value=1 unit=A
